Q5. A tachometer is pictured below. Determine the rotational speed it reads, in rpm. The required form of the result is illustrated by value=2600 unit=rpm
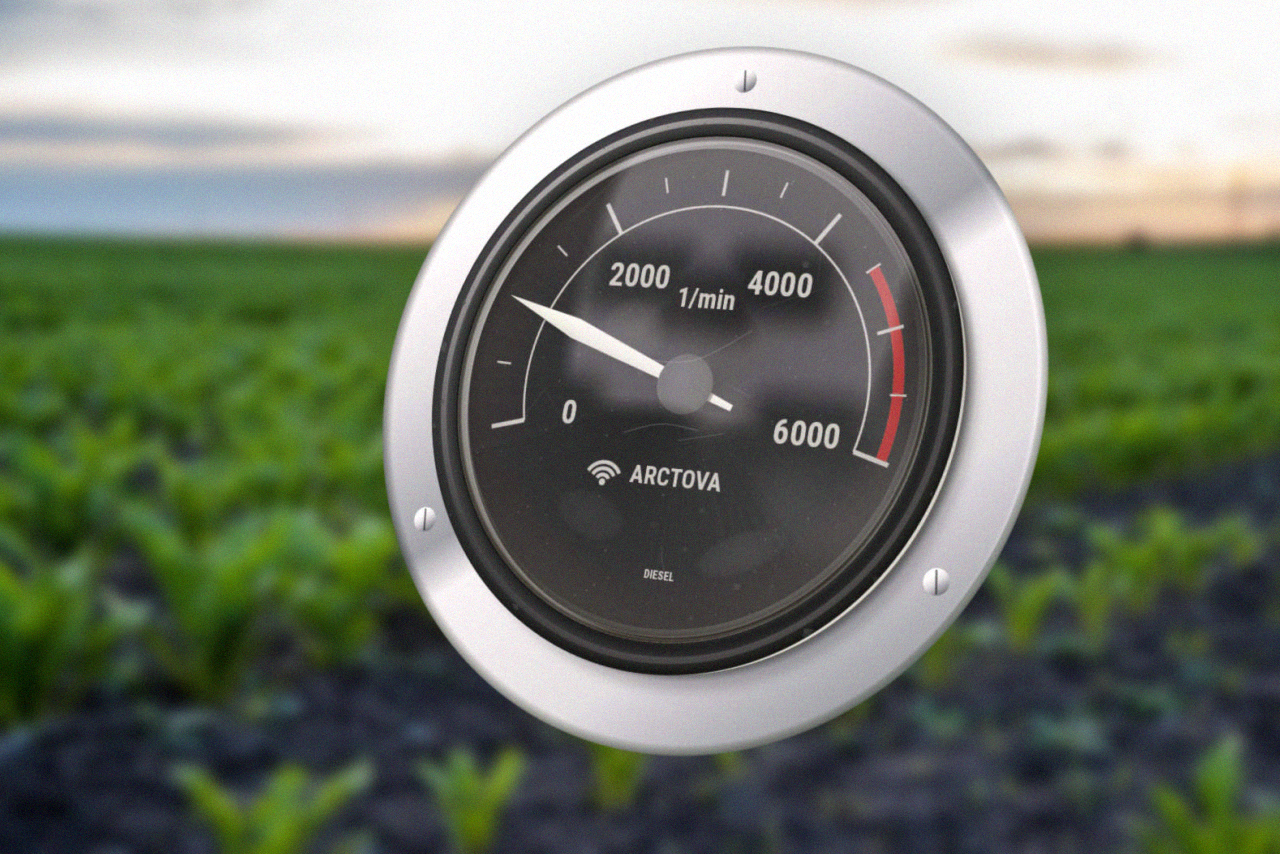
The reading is value=1000 unit=rpm
